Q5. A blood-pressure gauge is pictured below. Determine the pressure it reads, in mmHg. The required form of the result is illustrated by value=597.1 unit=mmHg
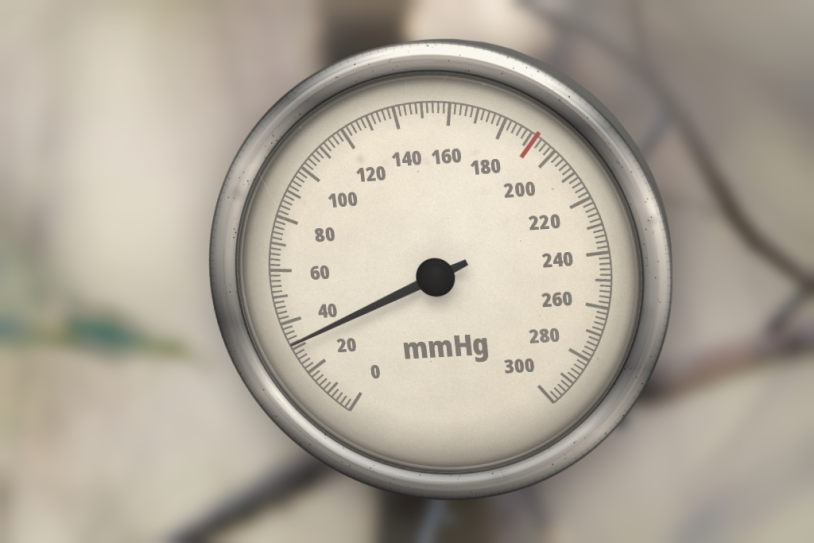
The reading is value=32 unit=mmHg
